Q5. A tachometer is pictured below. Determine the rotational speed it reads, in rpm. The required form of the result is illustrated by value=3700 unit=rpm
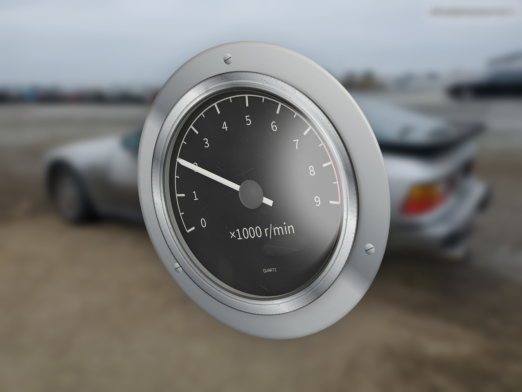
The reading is value=2000 unit=rpm
